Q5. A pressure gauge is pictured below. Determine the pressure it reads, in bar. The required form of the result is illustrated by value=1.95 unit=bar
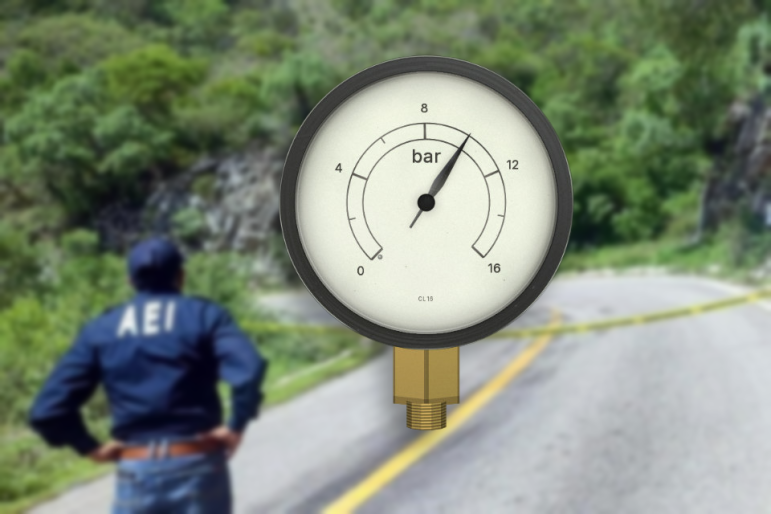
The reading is value=10 unit=bar
